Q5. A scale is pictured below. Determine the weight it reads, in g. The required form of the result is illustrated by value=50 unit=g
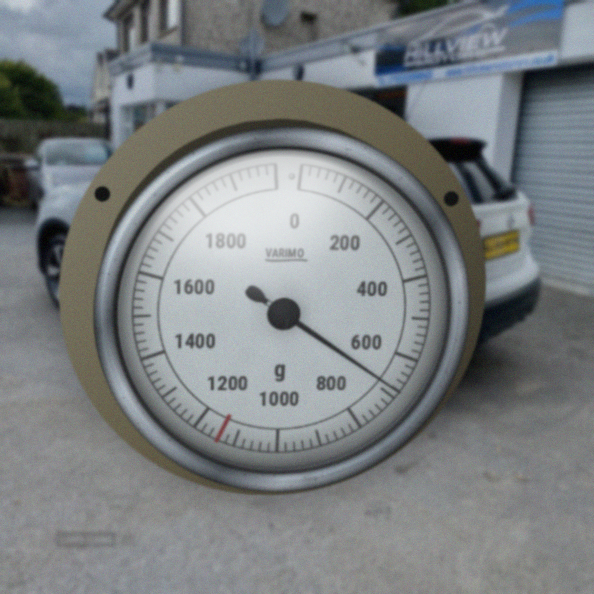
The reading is value=680 unit=g
